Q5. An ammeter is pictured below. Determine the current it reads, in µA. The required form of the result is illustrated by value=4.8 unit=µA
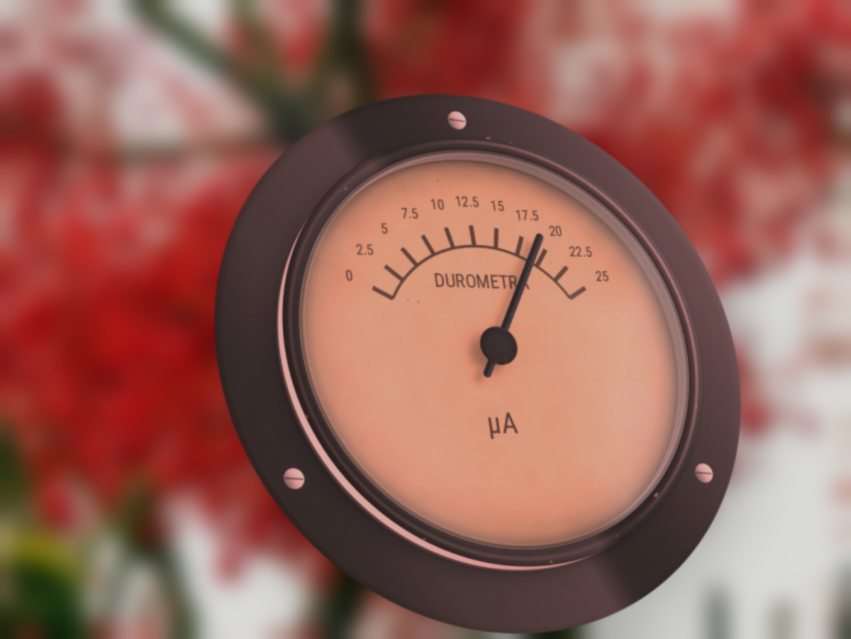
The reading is value=18.75 unit=µA
